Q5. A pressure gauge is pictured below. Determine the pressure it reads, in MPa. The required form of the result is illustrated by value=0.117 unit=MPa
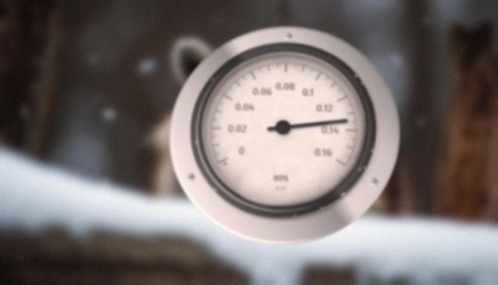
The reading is value=0.135 unit=MPa
